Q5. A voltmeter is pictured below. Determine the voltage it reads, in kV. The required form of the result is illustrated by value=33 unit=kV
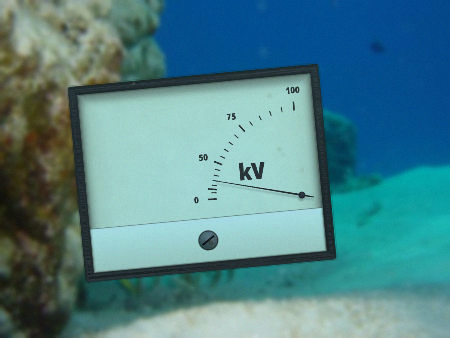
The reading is value=35 unit=kV
